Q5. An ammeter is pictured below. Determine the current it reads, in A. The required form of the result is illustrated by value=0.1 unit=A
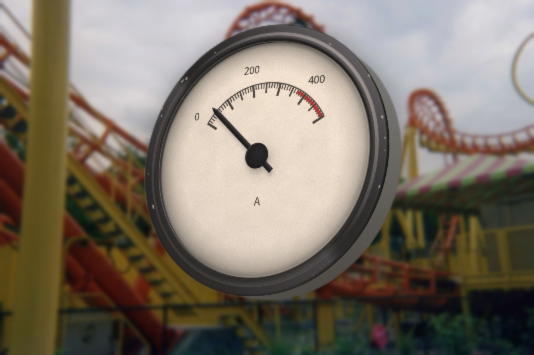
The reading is value=50 unit=A
